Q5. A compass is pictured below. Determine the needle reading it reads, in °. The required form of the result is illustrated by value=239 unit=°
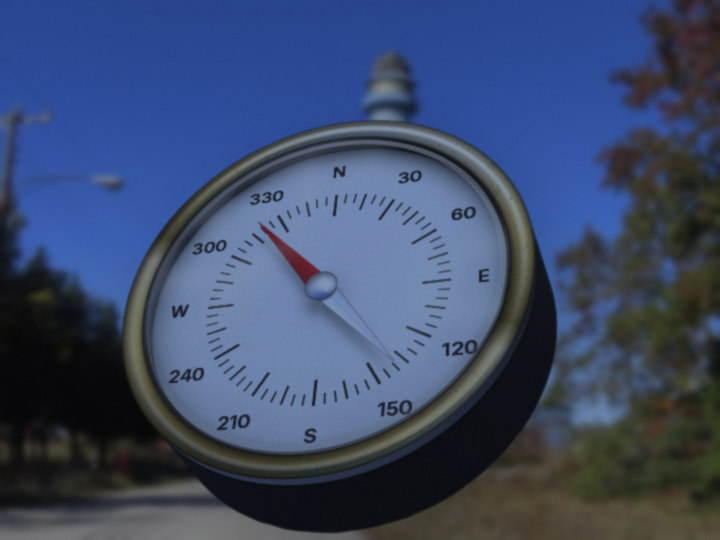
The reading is value=320 unit=°
